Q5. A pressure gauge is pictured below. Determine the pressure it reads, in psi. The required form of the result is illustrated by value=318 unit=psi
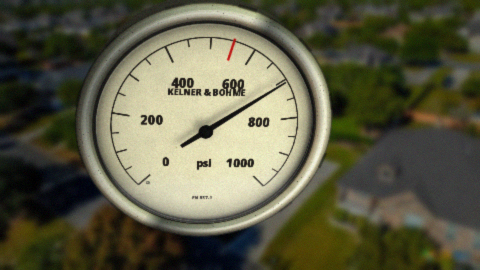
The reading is value=700 unit=psi
